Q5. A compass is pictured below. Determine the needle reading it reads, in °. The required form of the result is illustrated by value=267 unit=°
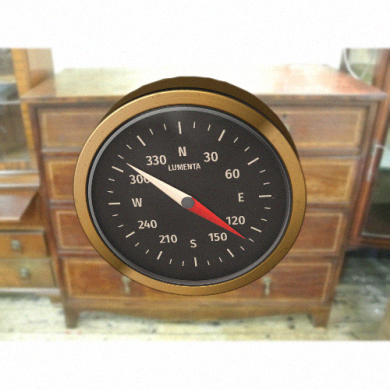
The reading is value=130 unit=°
